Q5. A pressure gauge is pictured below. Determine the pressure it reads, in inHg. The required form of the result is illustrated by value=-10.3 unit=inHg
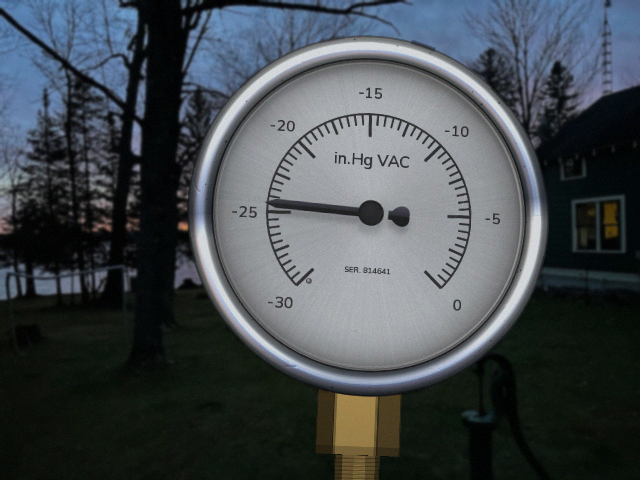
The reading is value=-24.5 unit=inHg
